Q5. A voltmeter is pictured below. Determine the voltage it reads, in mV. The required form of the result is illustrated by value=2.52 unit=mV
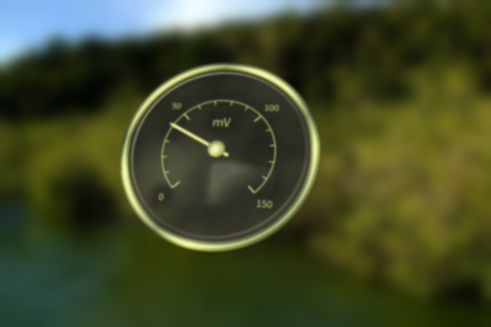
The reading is value=40 unit=mV
